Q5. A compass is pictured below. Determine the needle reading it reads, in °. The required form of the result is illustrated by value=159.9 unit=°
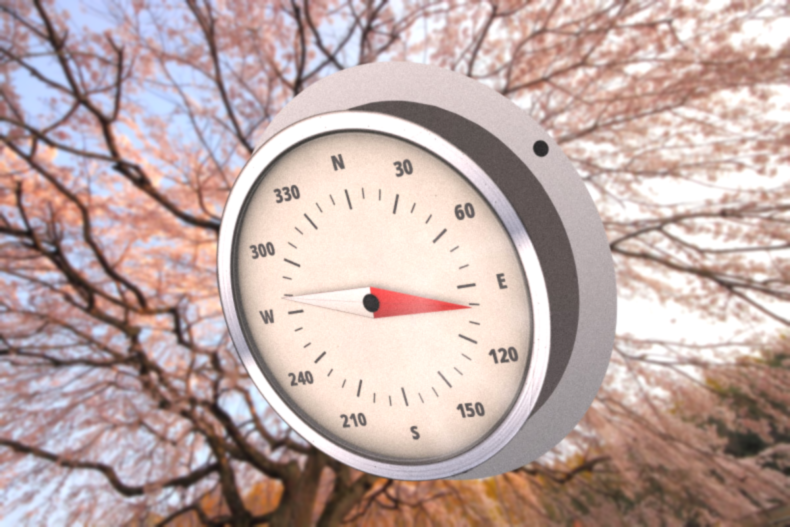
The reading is value=100 unit=°
